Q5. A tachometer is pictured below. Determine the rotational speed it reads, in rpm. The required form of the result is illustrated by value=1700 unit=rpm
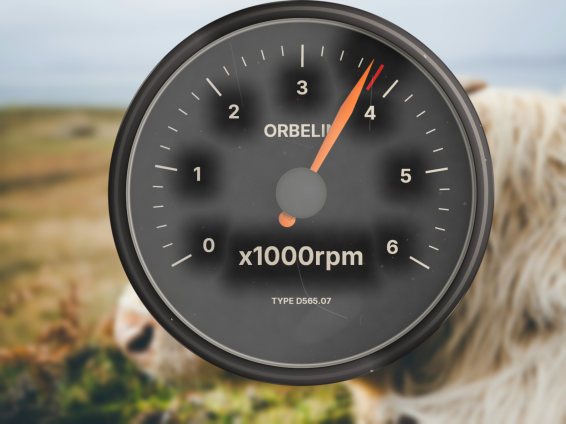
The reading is value=3700 unit=rpm
